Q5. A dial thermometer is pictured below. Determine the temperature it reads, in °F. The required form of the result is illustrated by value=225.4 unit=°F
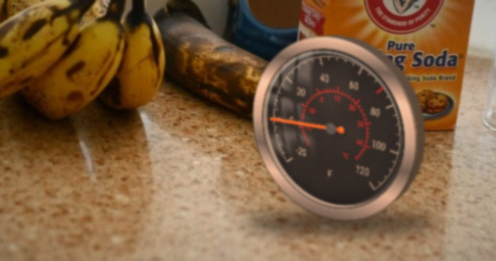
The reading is value=0 unit=°F
